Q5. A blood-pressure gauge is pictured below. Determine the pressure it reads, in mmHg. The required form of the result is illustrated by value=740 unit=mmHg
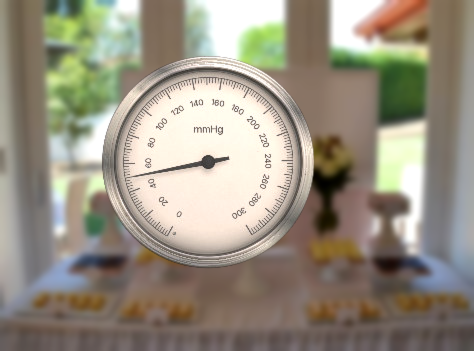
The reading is value=50 unit=mmHg
